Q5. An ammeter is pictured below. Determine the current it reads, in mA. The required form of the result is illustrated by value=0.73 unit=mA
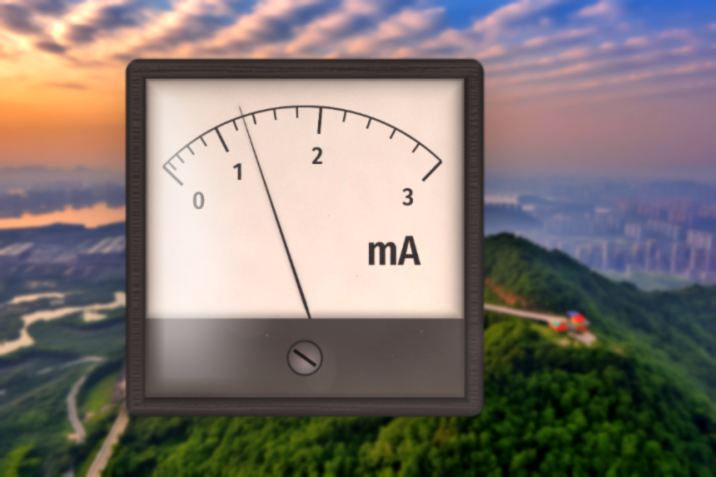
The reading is value=1.3 unit=mA
